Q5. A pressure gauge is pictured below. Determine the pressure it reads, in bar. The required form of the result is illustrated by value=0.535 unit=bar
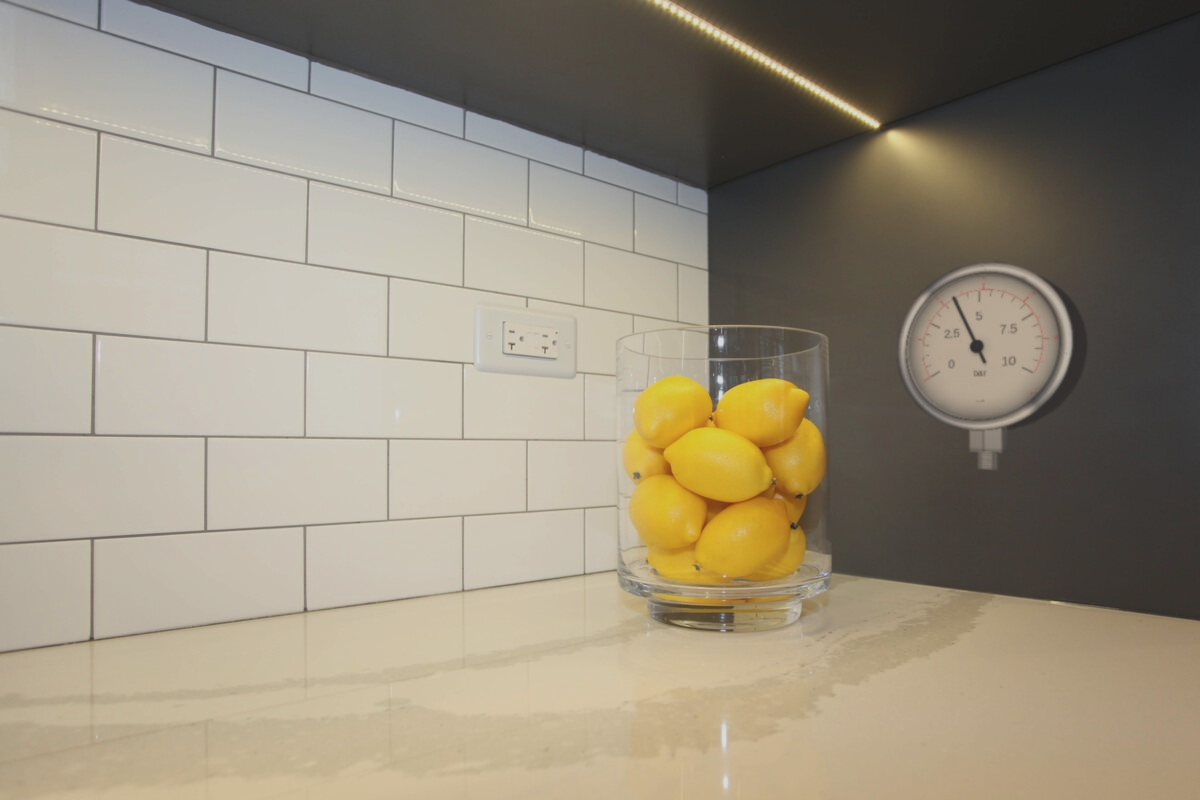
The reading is value=4 unit=bar
